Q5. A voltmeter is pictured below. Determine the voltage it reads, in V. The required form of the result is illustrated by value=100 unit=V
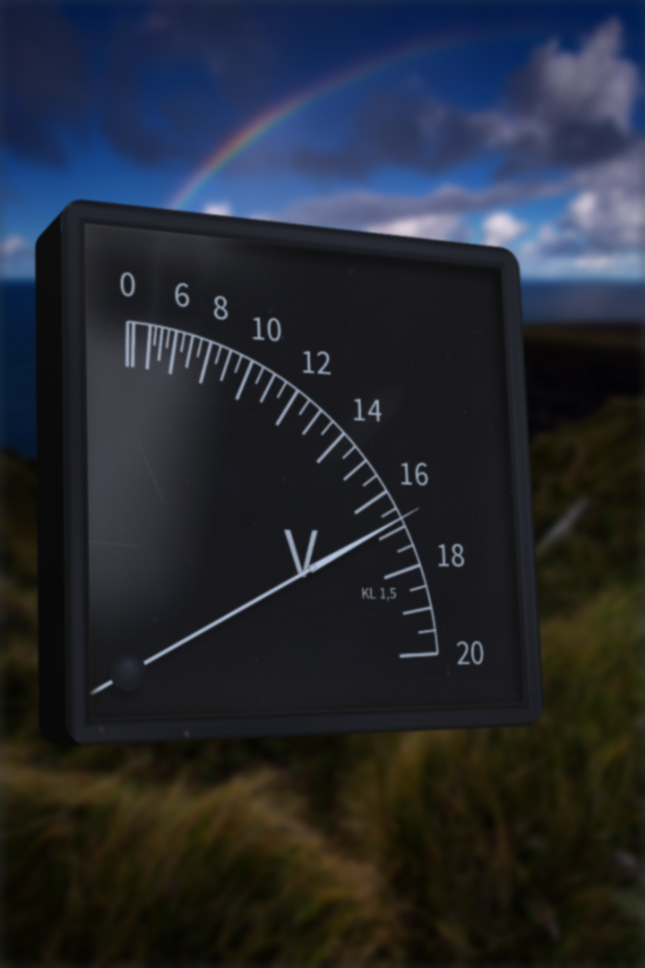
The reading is value=16.75 unit=V
